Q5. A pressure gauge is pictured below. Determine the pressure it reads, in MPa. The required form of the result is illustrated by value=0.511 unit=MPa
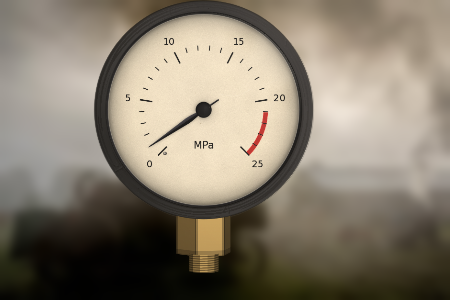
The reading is value=1 unit=MPa
